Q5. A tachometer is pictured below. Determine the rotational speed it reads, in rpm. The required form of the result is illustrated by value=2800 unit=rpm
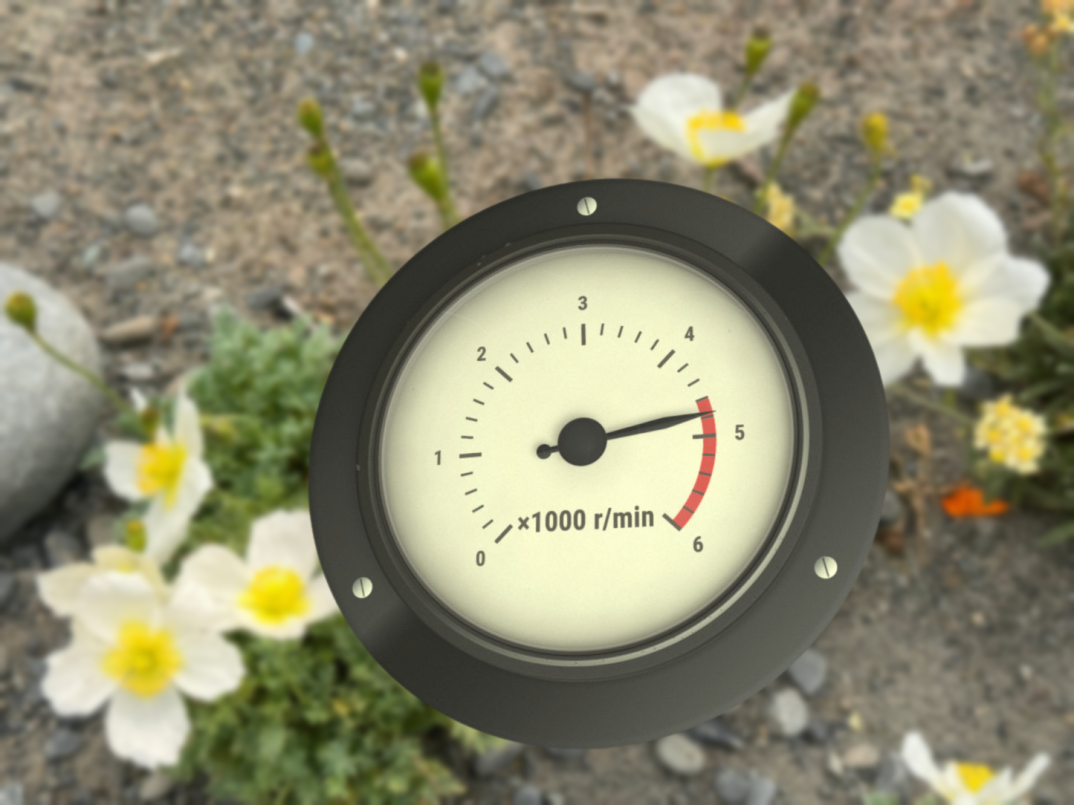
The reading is value=4800 unit=rpm
